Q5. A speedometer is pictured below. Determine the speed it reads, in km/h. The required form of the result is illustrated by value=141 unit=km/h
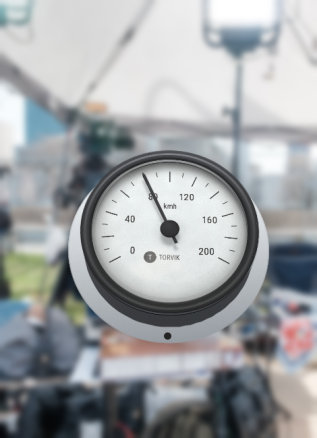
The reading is value=80 unit=km/h
